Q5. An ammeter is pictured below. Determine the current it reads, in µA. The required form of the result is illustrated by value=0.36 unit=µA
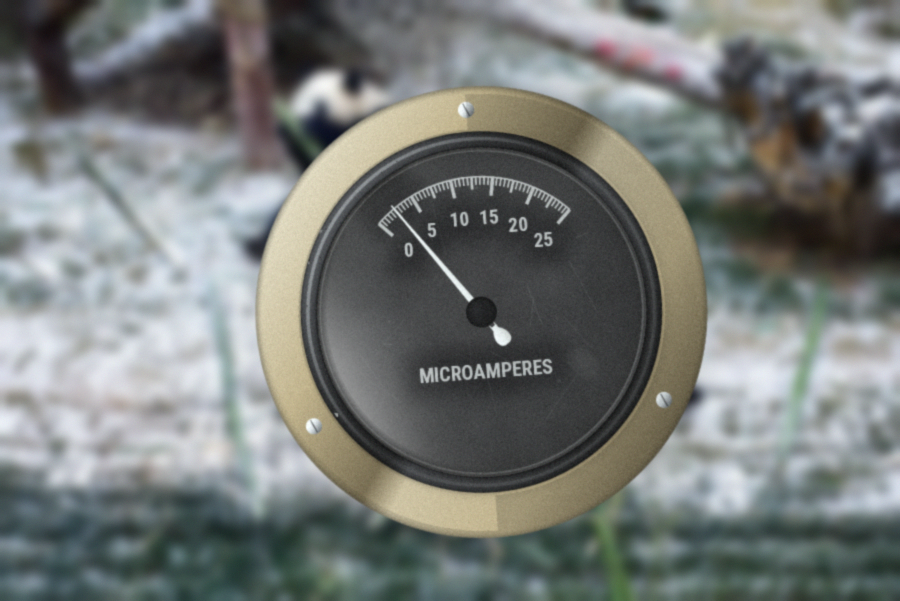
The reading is value=2.5 unit=µA
